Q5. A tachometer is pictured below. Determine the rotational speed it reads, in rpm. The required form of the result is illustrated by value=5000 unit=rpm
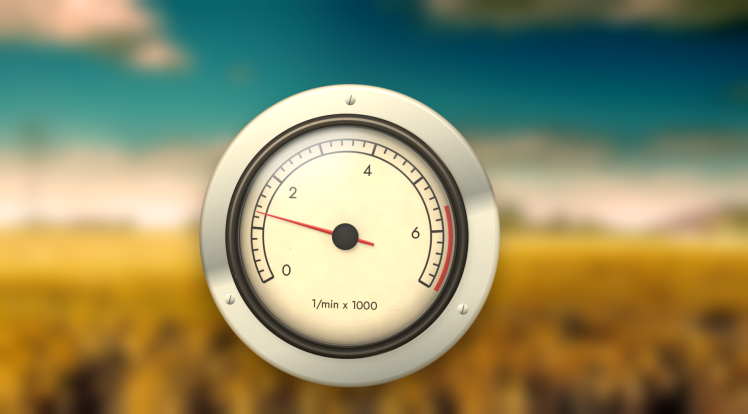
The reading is value=1300 unit=rpm
